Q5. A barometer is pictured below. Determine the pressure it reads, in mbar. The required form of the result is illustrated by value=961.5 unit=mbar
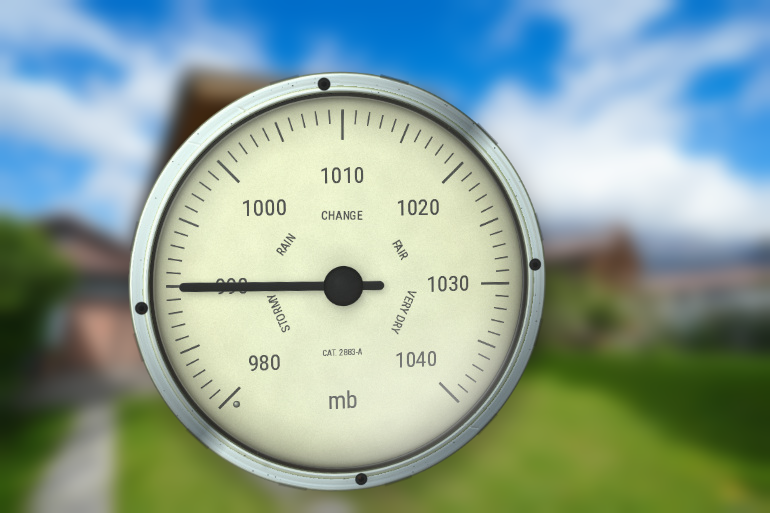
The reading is value=990 unit=mbar
